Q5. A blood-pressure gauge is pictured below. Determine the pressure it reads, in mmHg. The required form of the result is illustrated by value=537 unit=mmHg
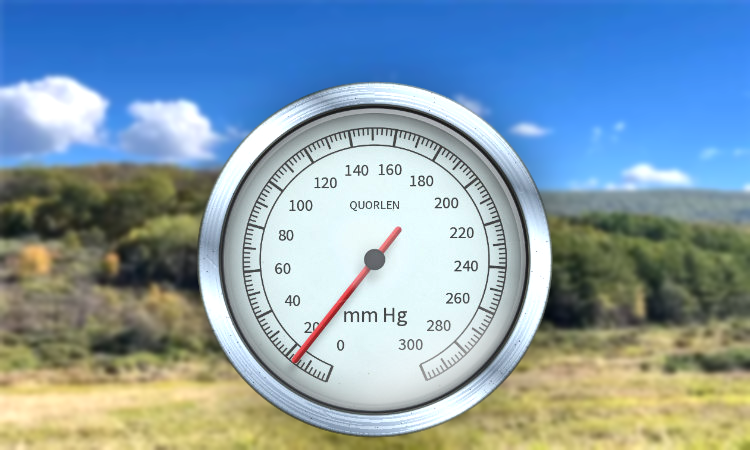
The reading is value=16 unit=mmHg
